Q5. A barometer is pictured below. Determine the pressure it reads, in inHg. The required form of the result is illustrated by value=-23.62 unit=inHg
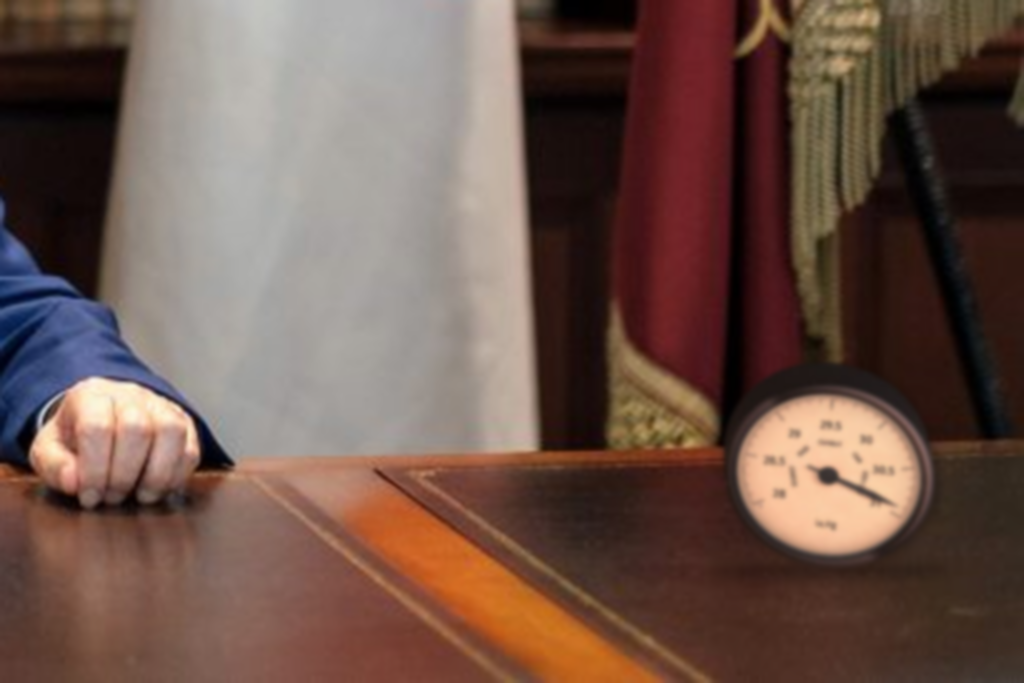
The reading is value=30.9 unit=inHg
